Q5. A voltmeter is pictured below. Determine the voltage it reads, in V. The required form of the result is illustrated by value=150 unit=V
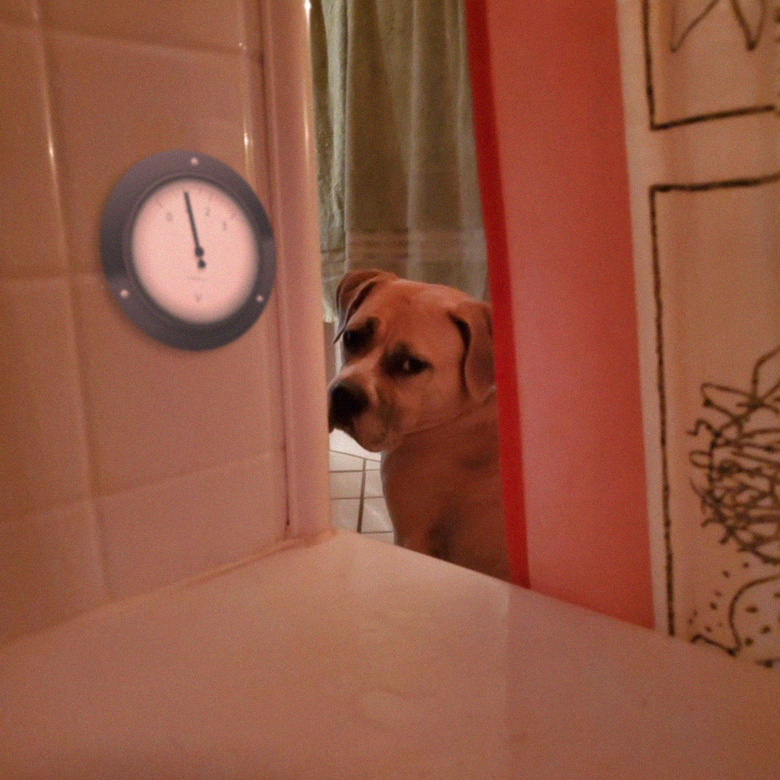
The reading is value=1 unit=V
